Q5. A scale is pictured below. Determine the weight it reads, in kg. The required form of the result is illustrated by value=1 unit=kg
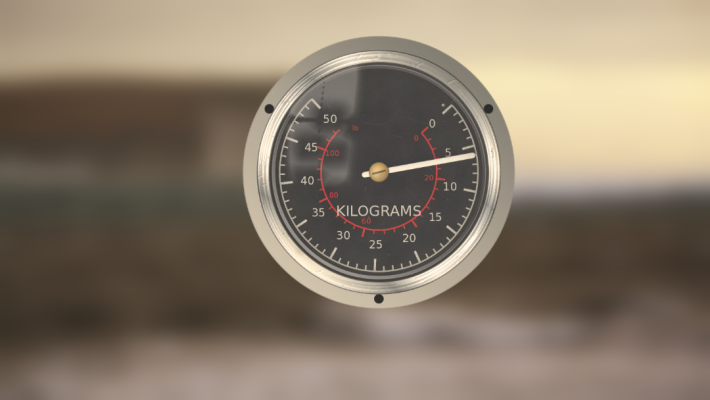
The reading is value=6 unit=kg
